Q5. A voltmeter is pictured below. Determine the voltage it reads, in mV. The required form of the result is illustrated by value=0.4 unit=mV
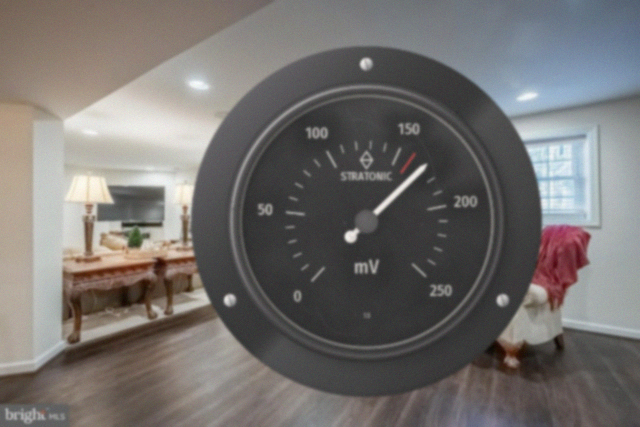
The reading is value=170 unit=mV
